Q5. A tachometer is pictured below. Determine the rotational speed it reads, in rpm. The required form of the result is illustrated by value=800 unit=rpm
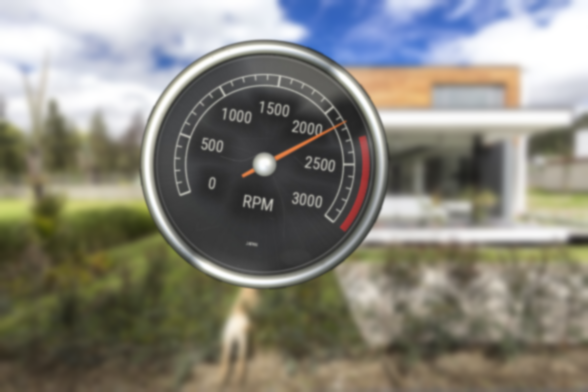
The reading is value=2150 unit=rpm
